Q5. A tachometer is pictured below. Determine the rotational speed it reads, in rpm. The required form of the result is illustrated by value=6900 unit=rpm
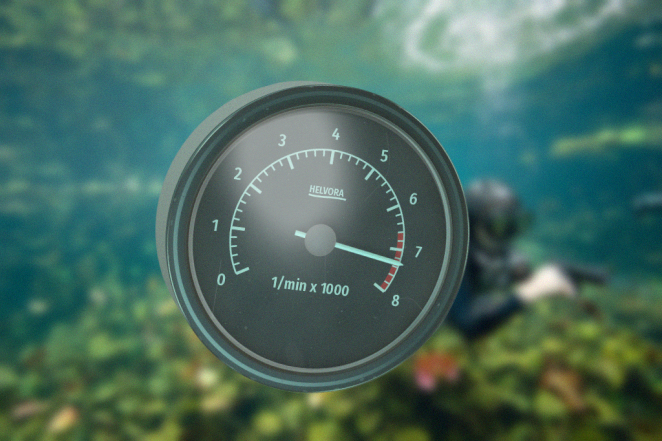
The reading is value=7300 unit=rpm
